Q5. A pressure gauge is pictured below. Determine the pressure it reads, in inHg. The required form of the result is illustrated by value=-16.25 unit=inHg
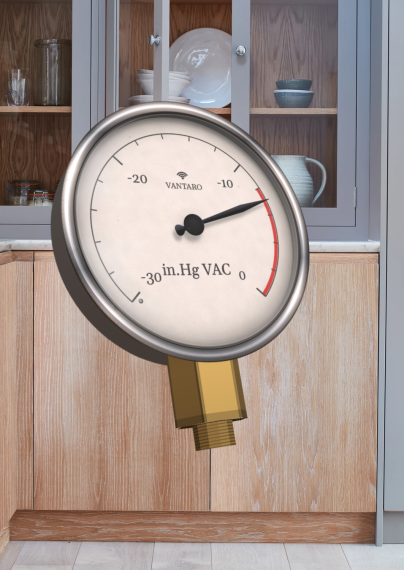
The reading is value=-7 unit=inHg
